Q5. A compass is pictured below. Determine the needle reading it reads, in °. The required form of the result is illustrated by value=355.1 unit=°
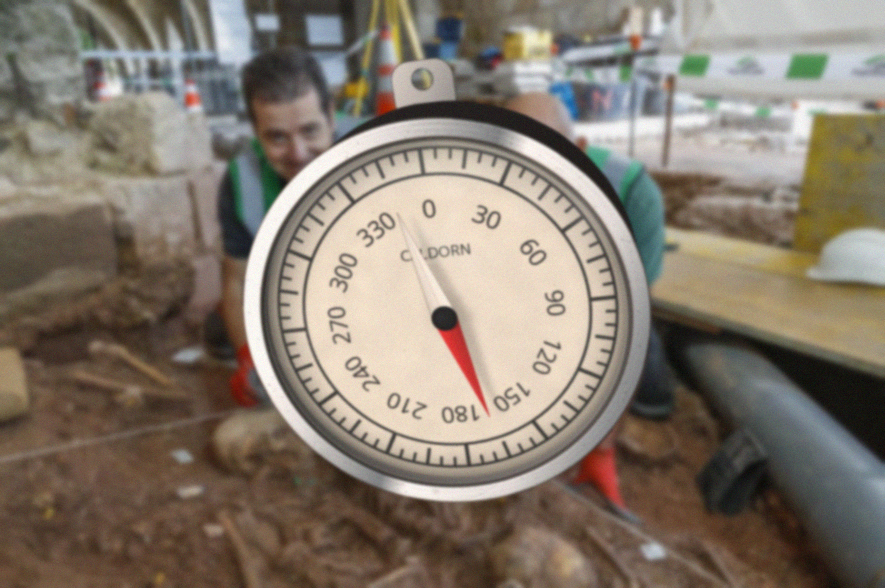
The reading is value=165 unit=°
